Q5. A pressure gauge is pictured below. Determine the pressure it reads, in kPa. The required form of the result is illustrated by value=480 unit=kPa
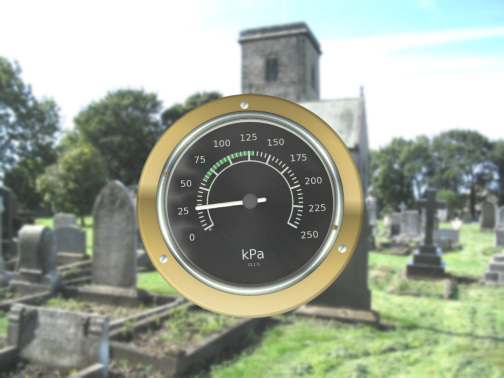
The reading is value=25 unit=kPa
